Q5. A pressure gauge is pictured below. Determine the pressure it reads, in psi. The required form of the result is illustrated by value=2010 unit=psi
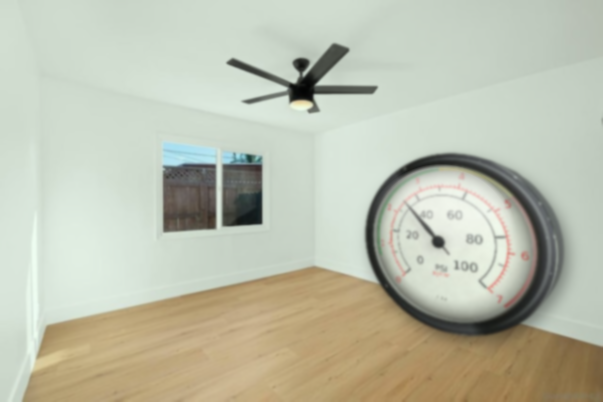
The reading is value=35 unit=psi
